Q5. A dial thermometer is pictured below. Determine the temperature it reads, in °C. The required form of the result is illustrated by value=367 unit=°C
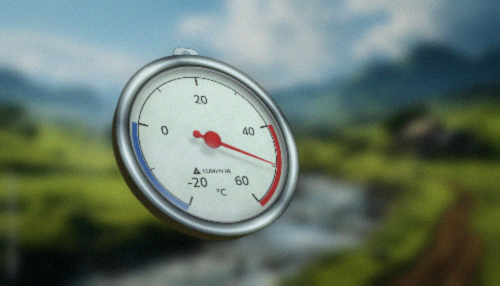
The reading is value=50 unit=°C
